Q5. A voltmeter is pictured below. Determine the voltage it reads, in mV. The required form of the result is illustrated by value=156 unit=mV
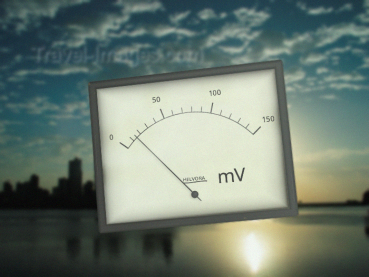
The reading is value=15 unit=mV
